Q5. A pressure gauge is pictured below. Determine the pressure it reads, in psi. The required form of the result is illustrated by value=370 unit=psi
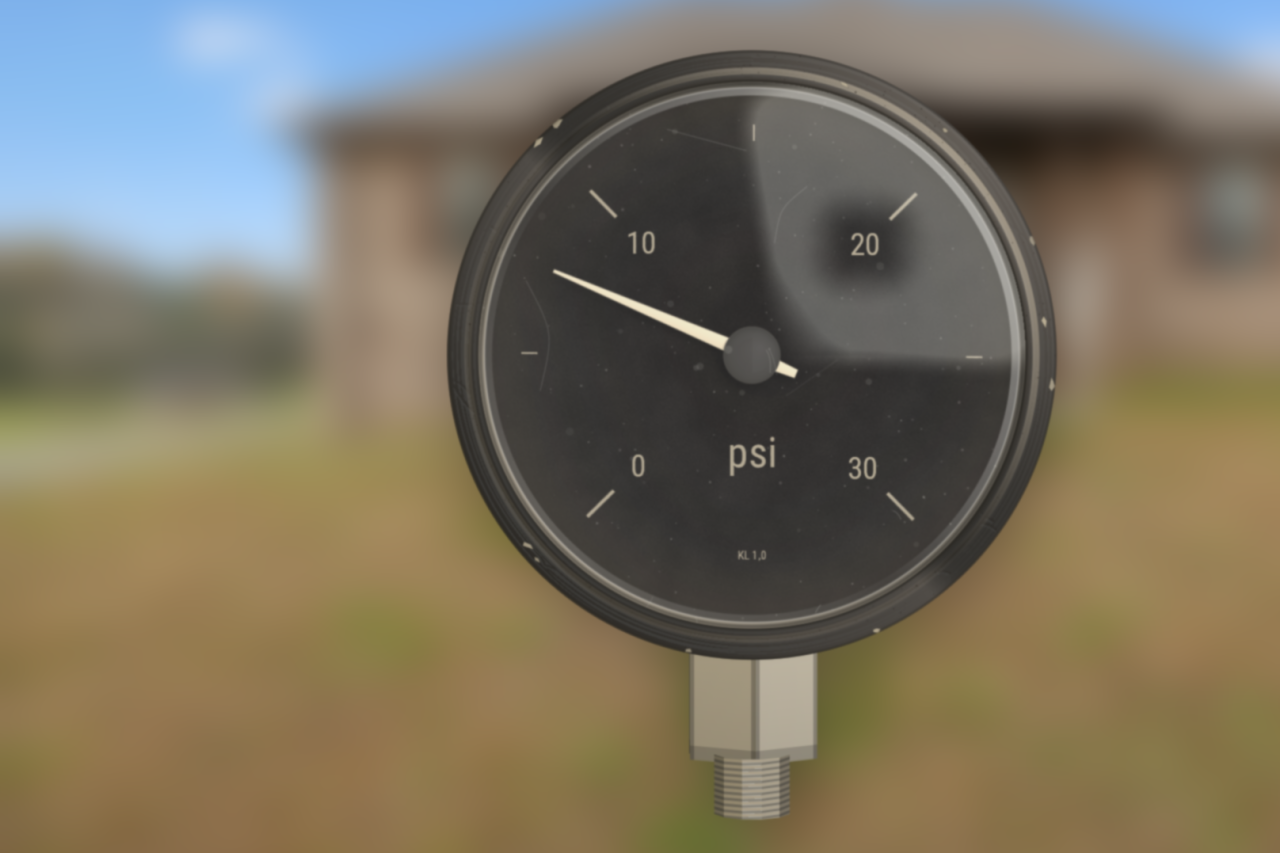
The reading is value=7.5 unit=psi
